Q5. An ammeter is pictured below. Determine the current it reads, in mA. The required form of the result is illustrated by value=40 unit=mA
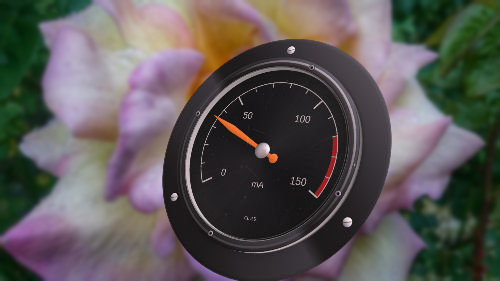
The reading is value=35 unit=mA
